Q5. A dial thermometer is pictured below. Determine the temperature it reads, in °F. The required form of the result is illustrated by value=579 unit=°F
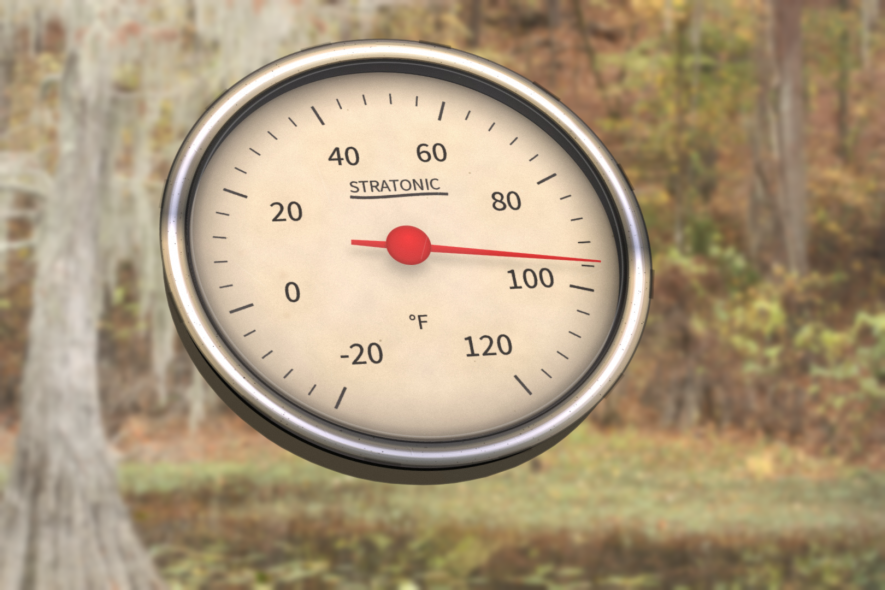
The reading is value=96 unit=°F
